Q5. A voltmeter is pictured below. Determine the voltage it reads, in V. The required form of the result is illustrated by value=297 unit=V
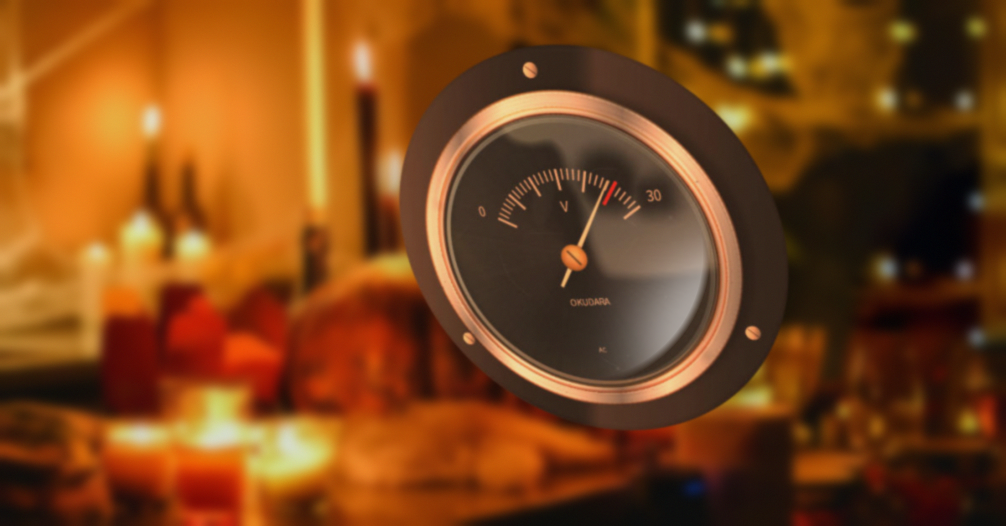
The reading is value=24 unit=V
